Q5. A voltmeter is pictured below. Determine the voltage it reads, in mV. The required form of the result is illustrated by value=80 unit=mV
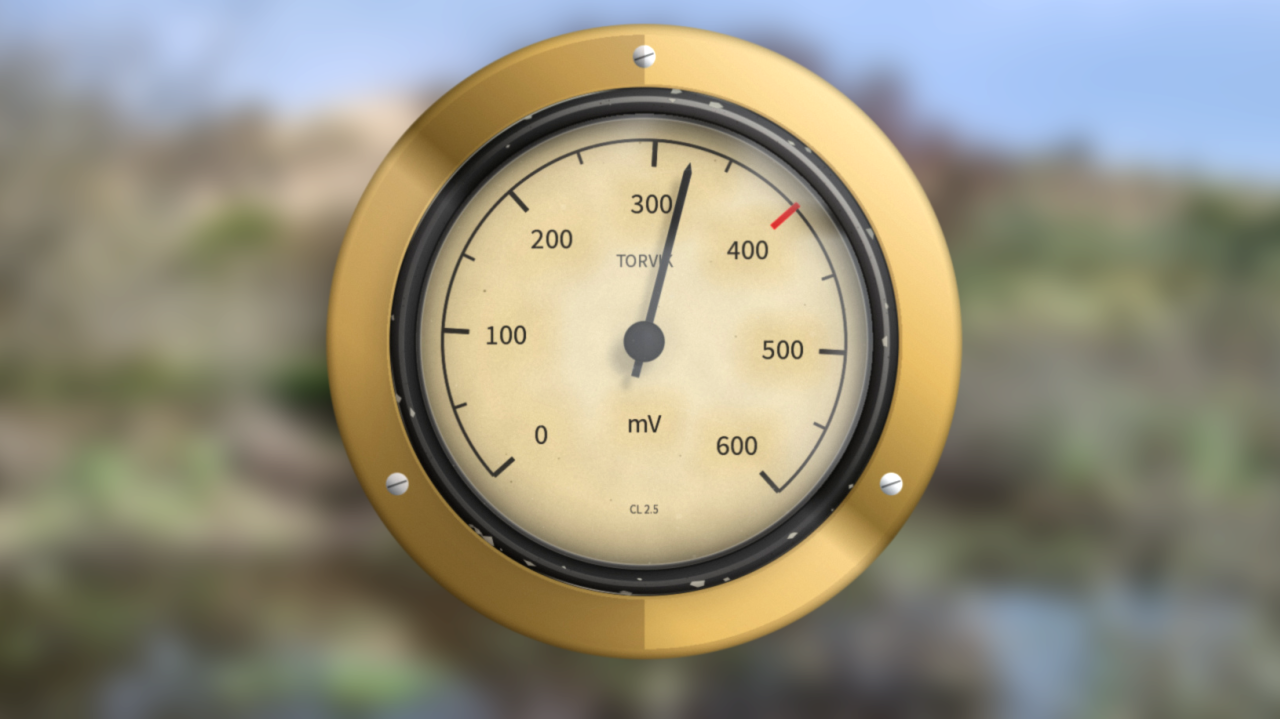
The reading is value=325 unit=mV
